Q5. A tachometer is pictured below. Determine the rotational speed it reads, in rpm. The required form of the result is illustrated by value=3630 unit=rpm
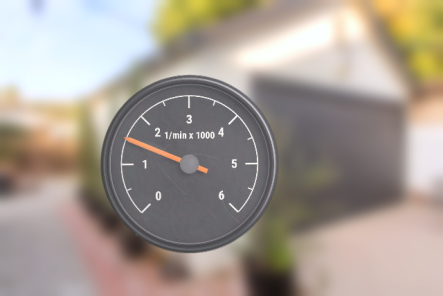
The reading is value=1500 unit=rpm
